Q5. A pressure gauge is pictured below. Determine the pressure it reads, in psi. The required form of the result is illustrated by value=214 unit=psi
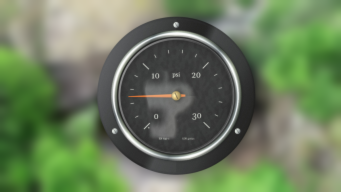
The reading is value=5 unit=psi
